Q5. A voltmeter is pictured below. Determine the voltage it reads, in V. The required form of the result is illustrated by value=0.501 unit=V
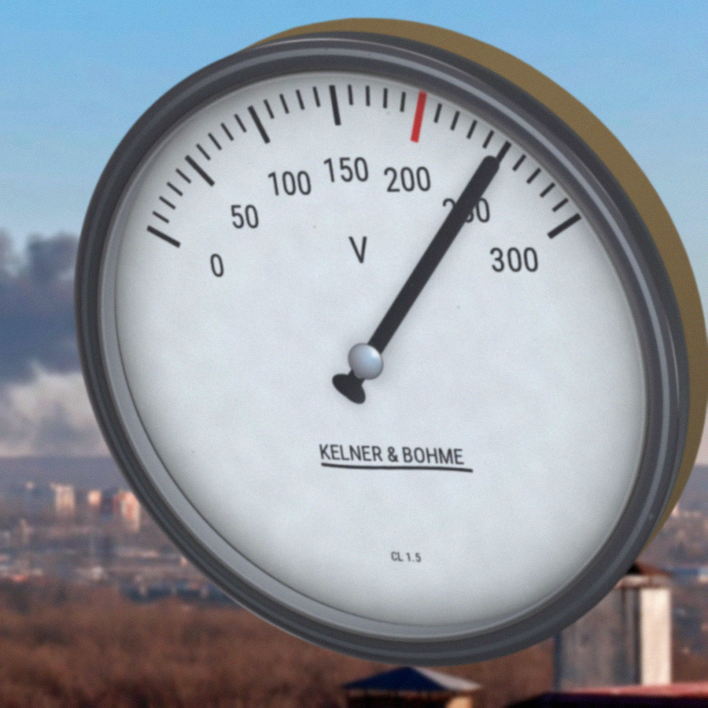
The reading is value=250 unit=V
